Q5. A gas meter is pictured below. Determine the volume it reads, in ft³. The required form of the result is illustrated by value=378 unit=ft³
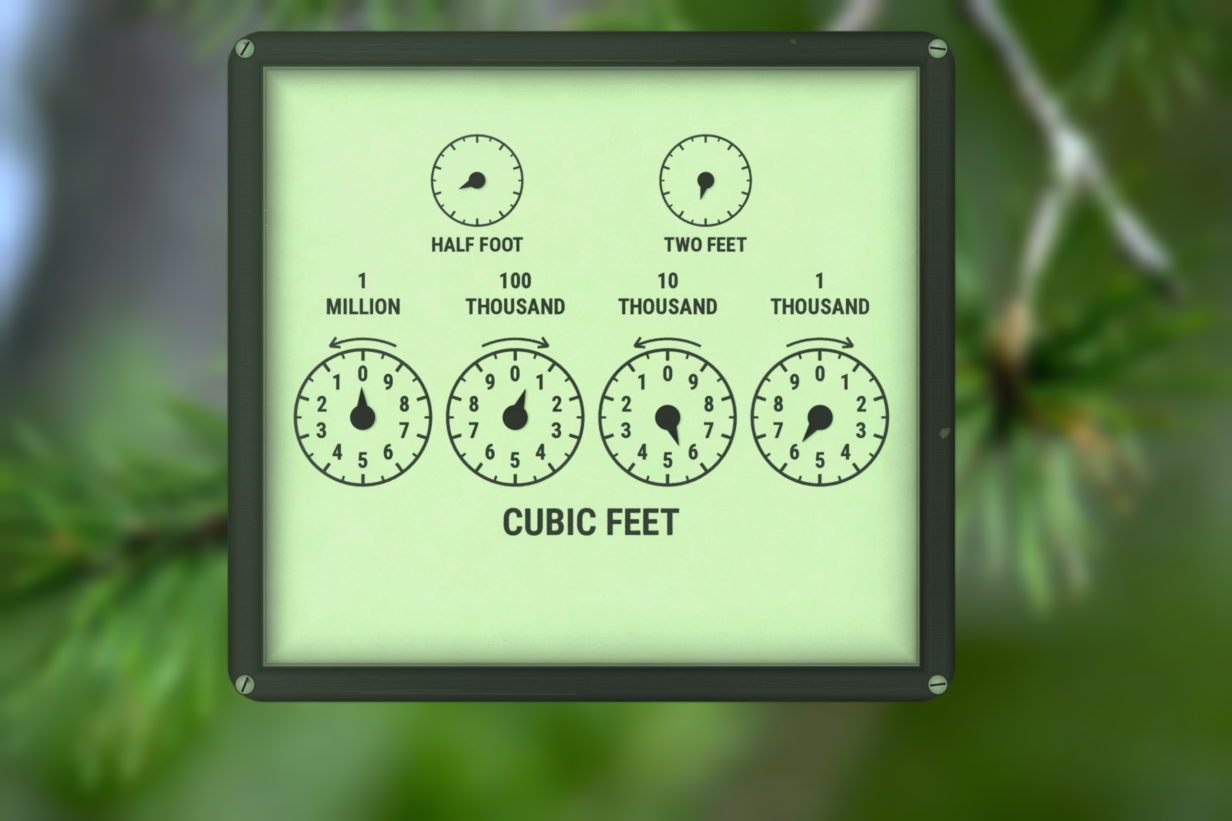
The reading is value=5600 unit=ft³
